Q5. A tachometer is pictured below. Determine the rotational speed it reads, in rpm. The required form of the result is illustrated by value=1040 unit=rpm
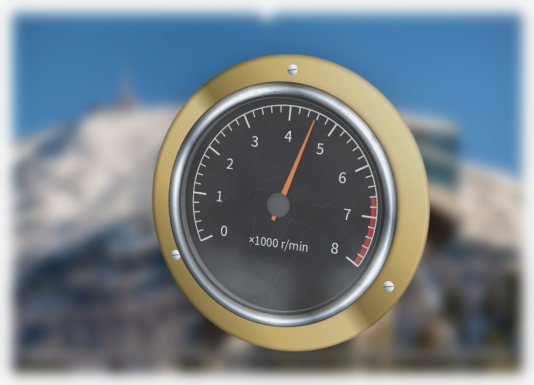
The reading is value=4600 unit=rpm
